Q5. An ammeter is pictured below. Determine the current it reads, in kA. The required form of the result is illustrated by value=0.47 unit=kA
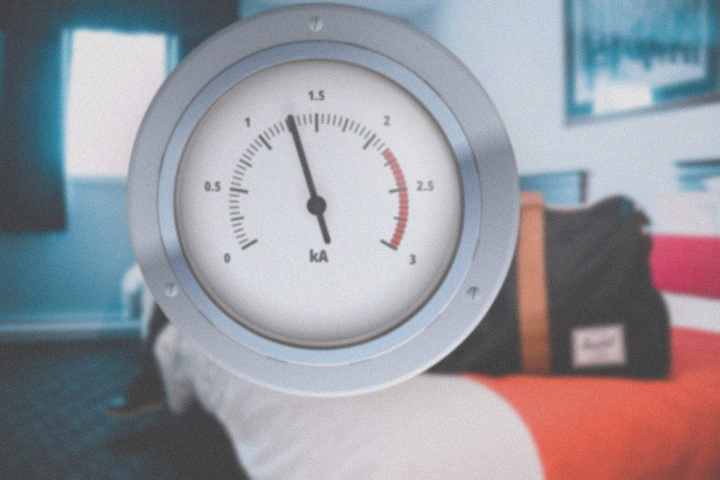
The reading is value=1.3 unit=kA
